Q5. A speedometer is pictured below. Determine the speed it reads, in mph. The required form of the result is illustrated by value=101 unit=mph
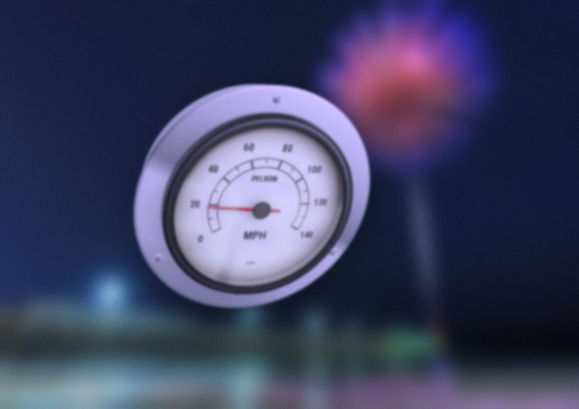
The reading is value=20 unit=mph
